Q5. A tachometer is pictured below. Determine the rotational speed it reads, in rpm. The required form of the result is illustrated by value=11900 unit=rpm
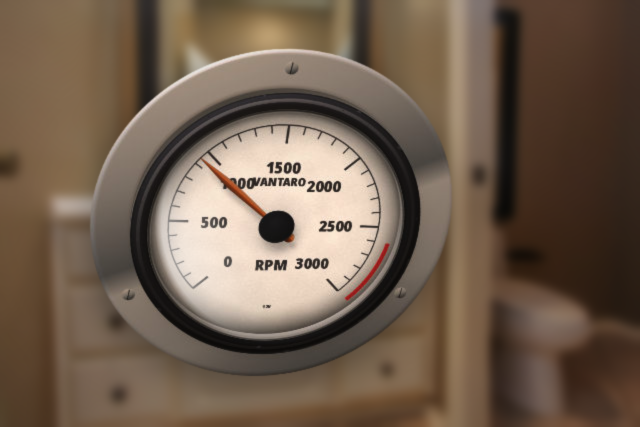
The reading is value=950 unit=rpm
